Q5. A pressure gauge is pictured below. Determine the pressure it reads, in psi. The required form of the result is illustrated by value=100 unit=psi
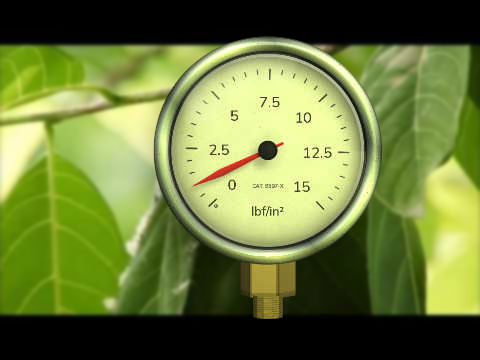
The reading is value=1 unit=psi
